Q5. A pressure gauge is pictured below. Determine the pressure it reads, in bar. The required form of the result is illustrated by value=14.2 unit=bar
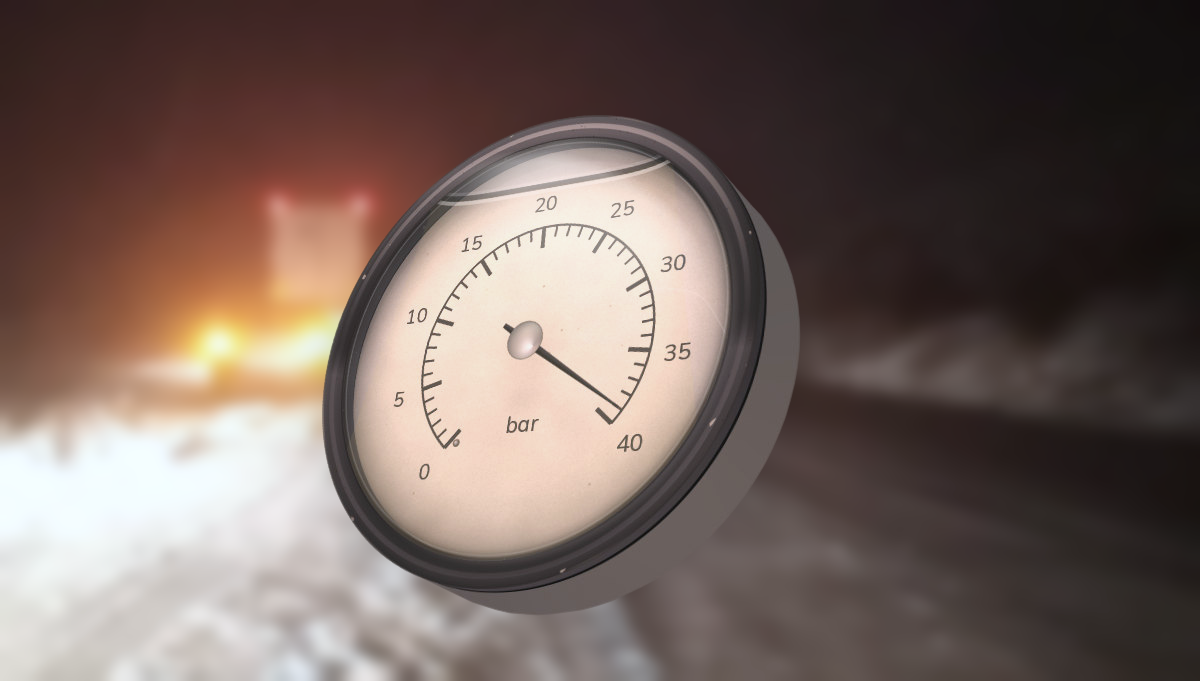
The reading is value=39 unit=bar
